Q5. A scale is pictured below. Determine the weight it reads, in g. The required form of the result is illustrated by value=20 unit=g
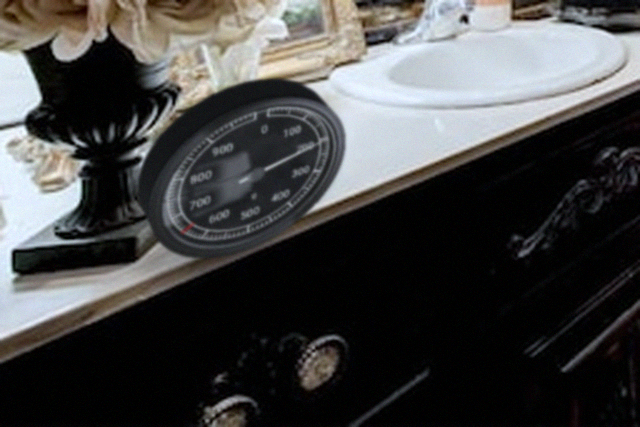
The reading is value=200 unit=g
